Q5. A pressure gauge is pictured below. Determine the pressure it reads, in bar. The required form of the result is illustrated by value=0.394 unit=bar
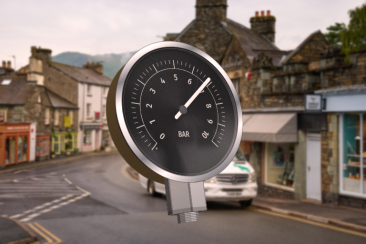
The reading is value=6.8 unit=bar
